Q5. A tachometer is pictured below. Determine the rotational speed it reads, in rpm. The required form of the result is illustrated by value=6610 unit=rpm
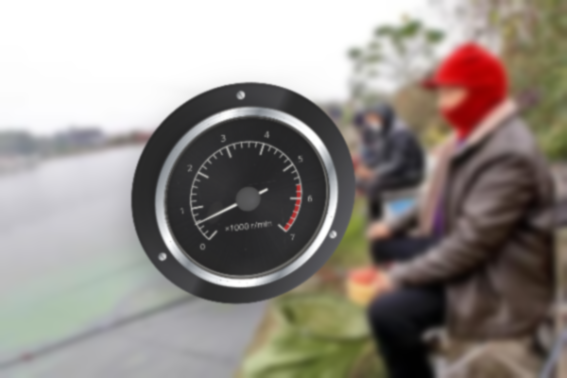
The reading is value=600 unit=rpm
